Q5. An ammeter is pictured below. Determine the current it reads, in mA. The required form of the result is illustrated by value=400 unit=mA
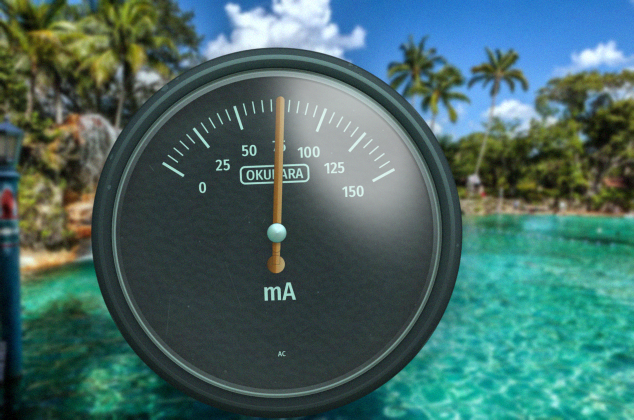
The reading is value=75 unit=mA
